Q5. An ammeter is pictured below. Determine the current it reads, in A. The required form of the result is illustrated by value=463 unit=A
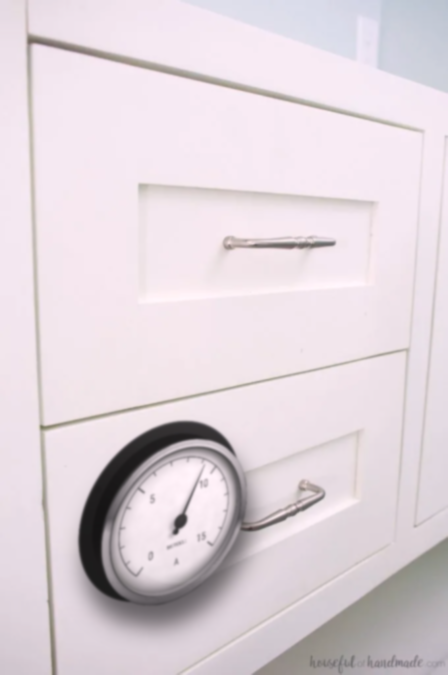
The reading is value=9 unit=A
